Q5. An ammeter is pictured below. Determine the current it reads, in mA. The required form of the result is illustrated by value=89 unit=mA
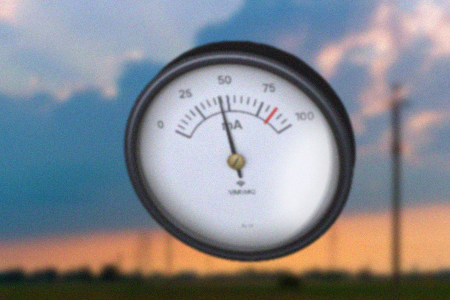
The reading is value=45 unit=mA
